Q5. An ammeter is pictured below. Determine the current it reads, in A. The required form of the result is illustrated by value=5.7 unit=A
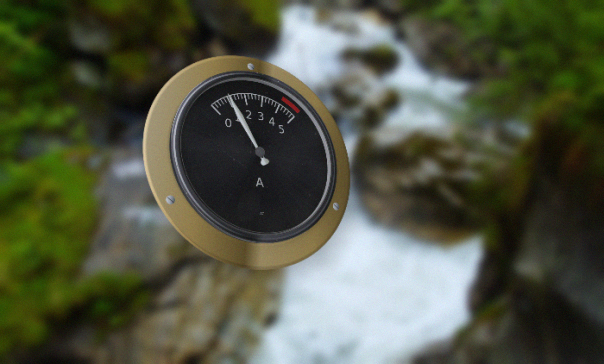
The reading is value=1 unit=A
